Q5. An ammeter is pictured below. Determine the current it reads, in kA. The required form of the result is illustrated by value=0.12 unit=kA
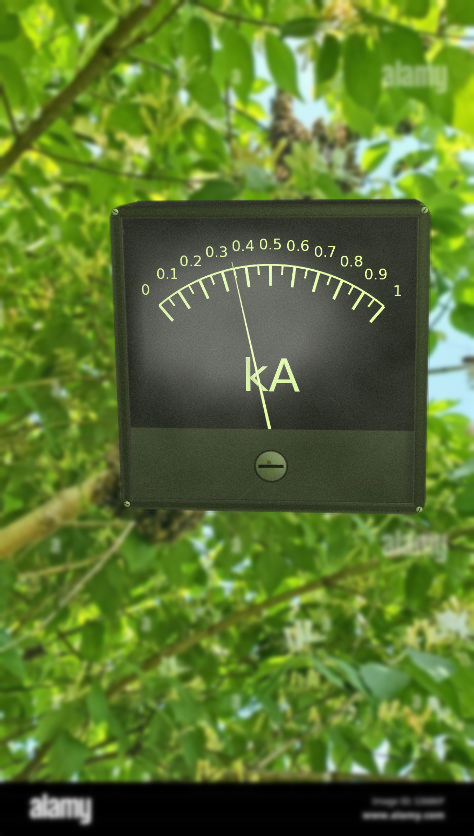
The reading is value=0.35 unit=kA
